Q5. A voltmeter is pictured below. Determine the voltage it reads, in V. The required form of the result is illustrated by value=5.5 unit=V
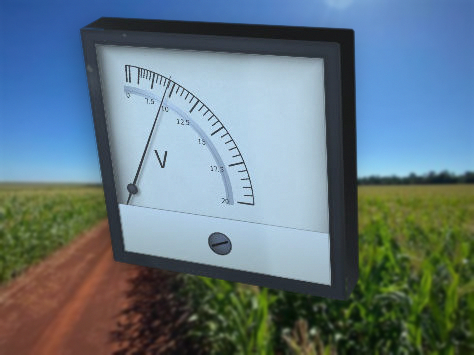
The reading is value=9.5 unit=V
